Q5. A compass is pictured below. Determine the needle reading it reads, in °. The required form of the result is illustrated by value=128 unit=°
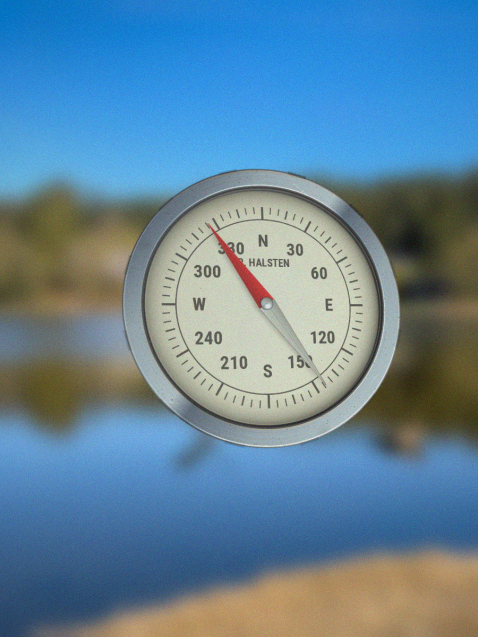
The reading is value=325 unit=°
